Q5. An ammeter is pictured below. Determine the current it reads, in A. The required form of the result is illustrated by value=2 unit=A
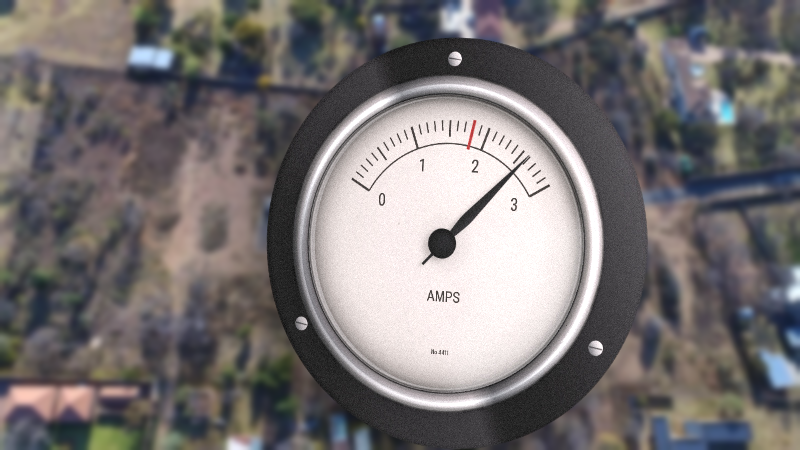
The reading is value=2.6 unit=A
